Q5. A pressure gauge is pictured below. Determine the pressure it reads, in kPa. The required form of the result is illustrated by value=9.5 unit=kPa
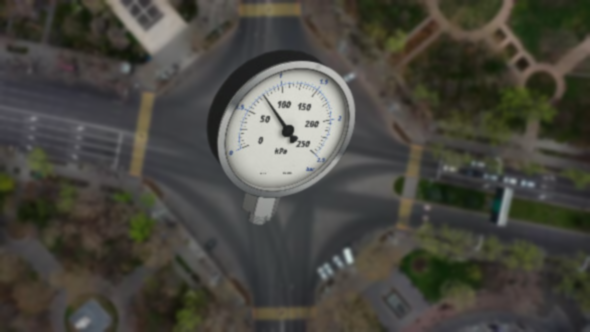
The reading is value=75 unit=kPa
